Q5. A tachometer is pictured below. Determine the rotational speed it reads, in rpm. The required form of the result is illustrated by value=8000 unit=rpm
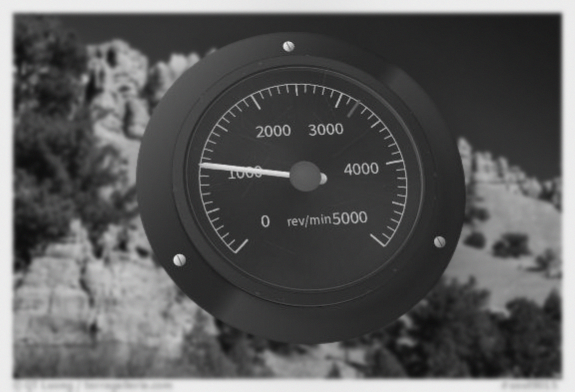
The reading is value=1000 unit=rpm
